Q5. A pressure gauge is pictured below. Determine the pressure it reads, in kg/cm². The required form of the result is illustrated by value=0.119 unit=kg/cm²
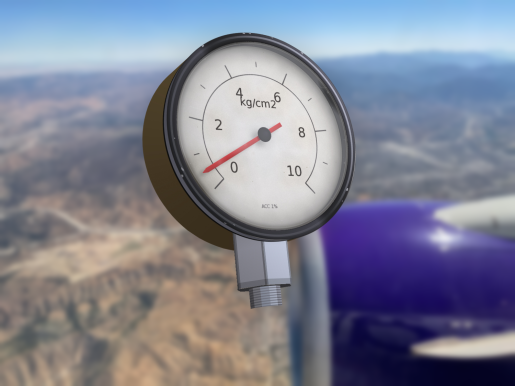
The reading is value=0.5 unit=kg/cm²
